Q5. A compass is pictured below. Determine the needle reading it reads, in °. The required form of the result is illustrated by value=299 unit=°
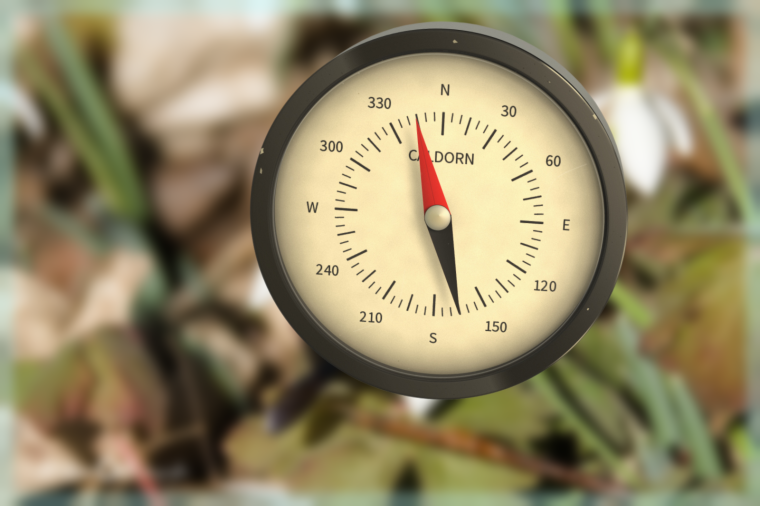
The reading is value=345 unit=°
